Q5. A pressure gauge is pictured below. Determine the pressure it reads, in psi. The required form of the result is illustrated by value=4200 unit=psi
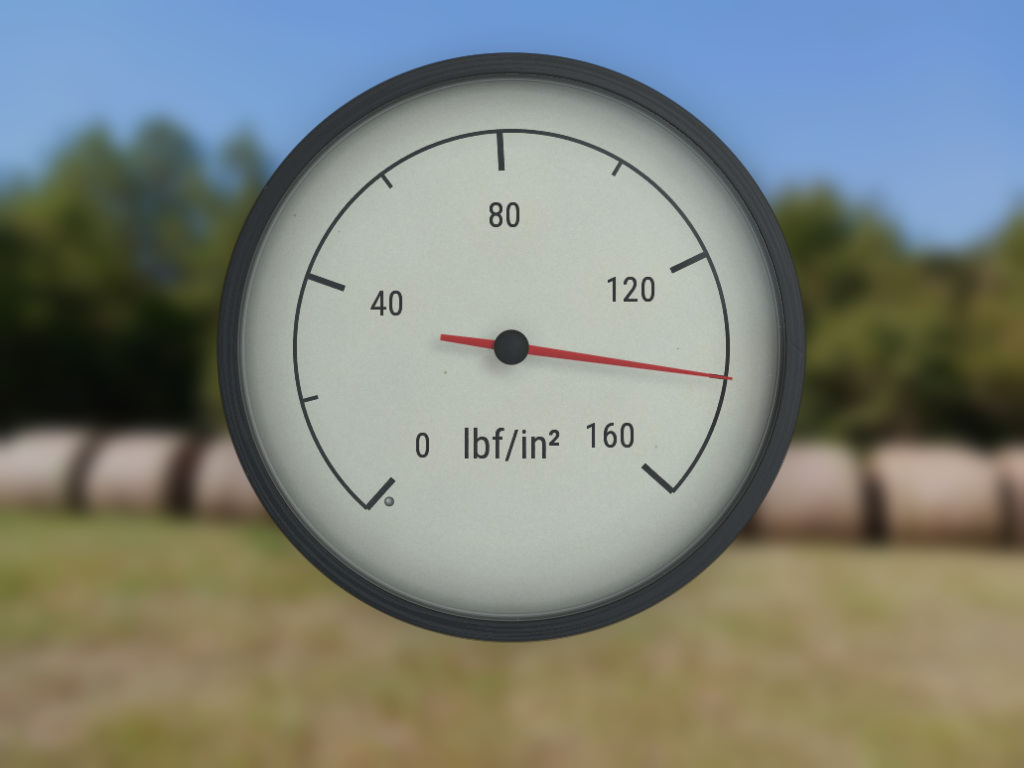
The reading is value=140 unit=psi
